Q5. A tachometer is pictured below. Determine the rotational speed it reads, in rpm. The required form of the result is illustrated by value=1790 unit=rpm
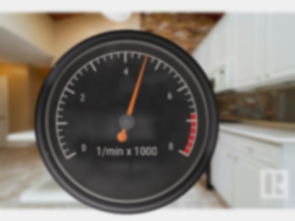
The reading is value=4600 unit=rpm
